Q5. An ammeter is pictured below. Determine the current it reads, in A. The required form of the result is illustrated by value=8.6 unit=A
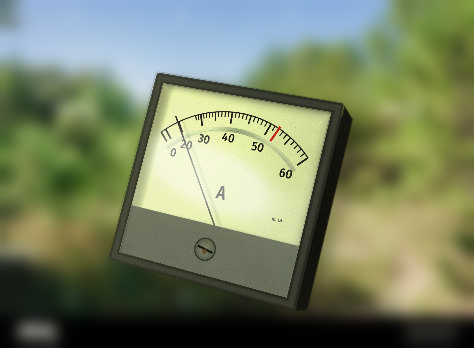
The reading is value=20 unit=A
